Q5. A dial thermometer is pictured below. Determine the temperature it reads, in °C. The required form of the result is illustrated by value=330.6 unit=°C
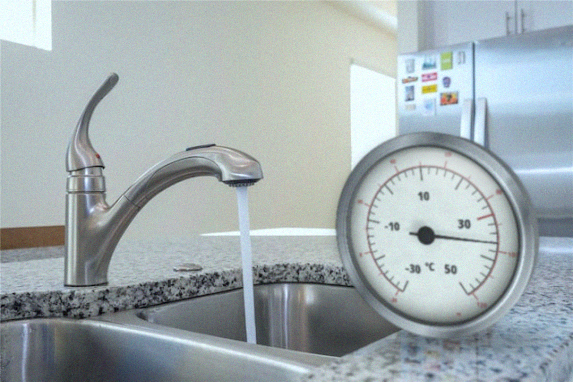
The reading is value=36 unit=°C
